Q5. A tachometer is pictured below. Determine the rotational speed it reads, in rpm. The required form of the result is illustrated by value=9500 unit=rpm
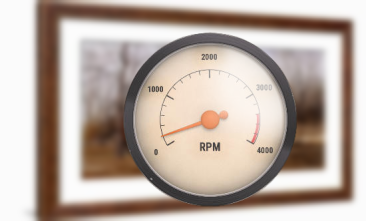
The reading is value=200 unit=rpm
